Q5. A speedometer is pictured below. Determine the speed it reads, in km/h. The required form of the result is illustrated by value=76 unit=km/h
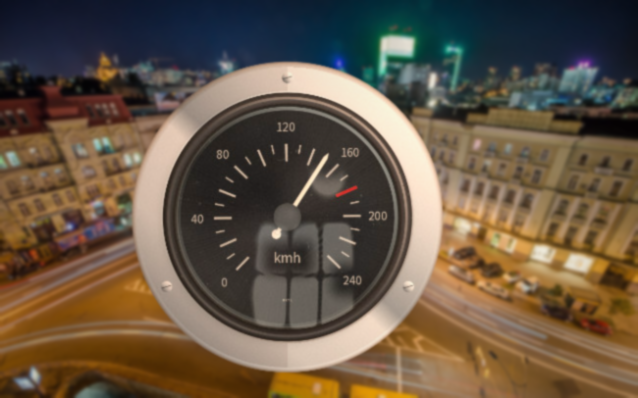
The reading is value=150 unit=km/h
